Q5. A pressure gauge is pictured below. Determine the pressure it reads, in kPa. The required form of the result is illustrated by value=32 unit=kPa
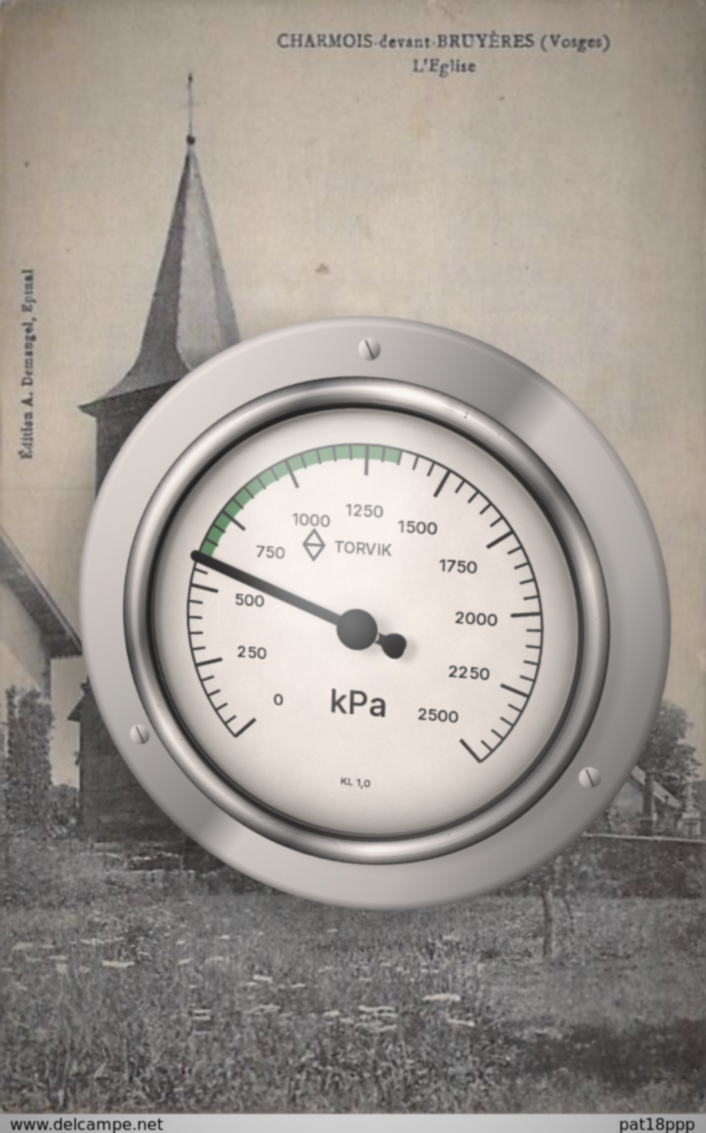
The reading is value=600 unit=kPa
